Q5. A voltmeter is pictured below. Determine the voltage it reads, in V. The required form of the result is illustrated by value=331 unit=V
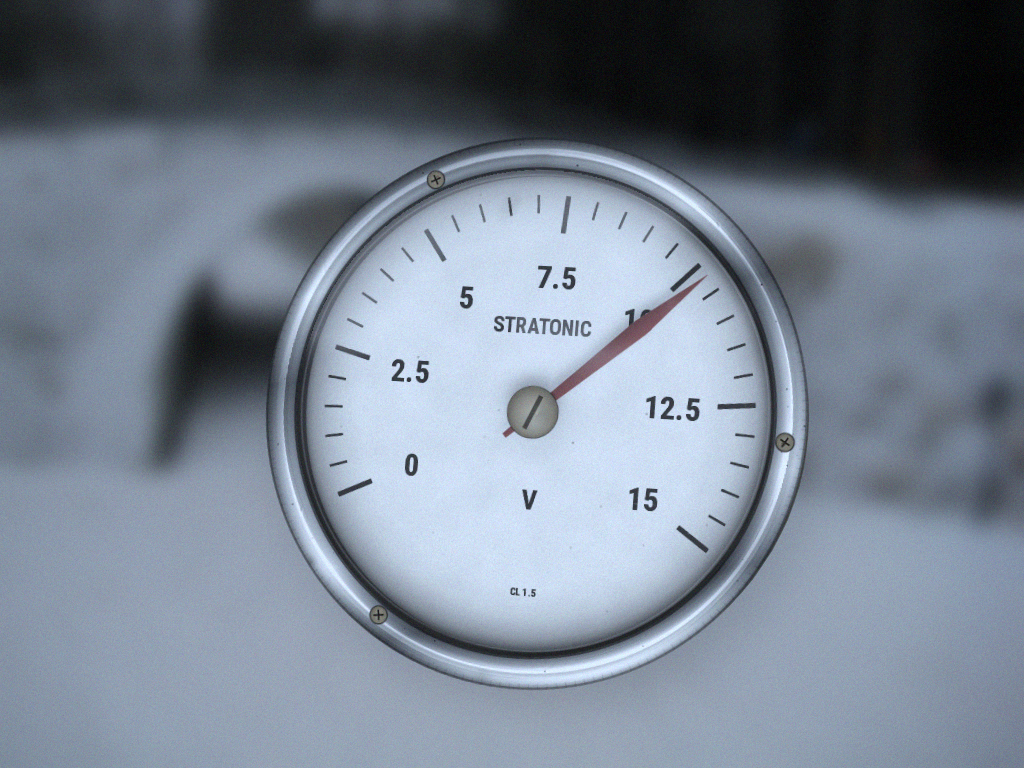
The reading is value=10.25 unit=V
